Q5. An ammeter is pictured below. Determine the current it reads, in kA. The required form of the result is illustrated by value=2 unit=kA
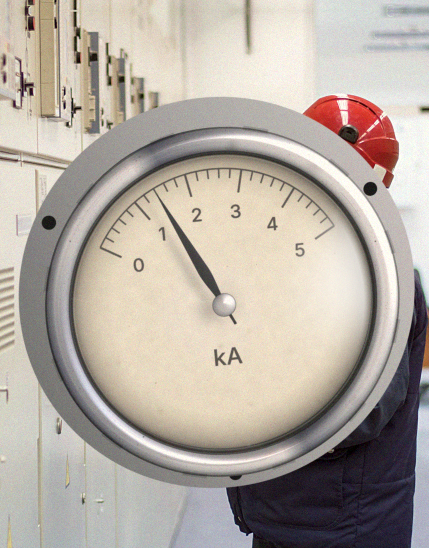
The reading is value=1.4 unit=kA
